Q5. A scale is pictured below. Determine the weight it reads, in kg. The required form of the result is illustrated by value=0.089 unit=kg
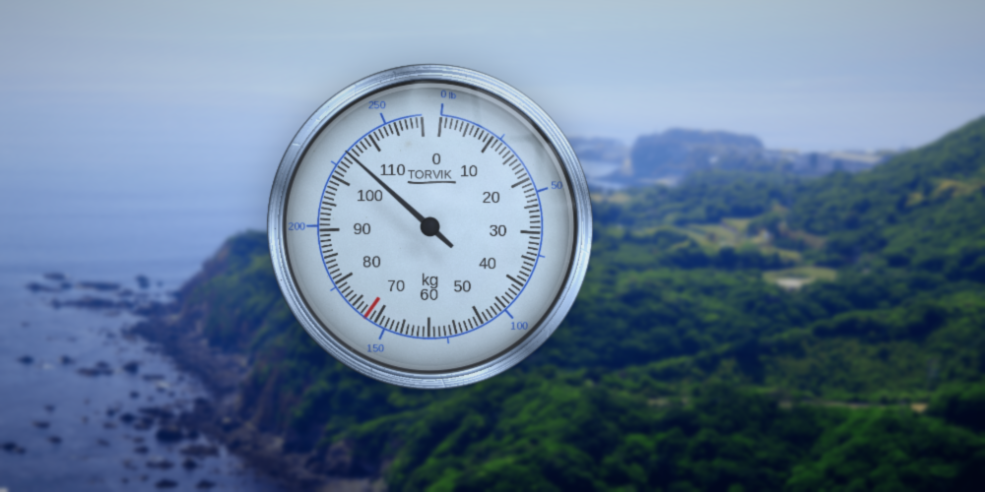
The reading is value=105 unit=kg
